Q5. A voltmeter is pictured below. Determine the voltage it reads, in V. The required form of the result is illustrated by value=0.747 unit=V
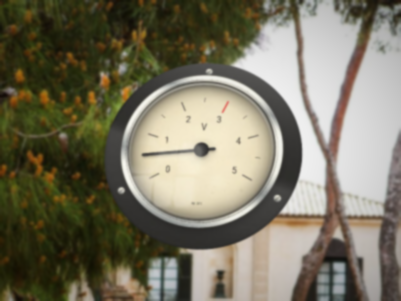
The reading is value=0.5 unit=V
